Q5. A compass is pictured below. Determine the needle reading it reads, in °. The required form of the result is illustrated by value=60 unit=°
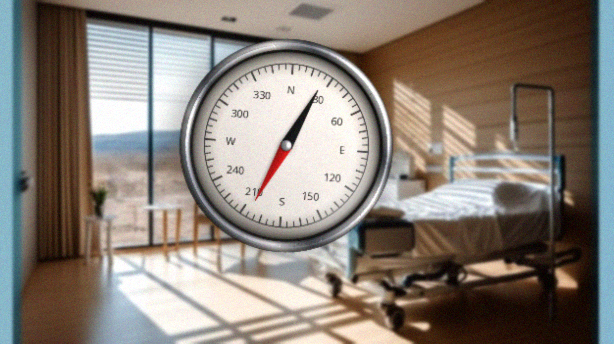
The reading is value=205 unit=°
